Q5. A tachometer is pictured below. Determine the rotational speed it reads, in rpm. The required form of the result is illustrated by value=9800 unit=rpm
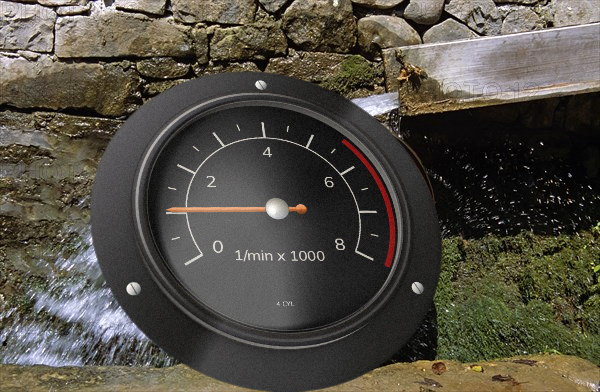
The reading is value=1000 unit=rpm
